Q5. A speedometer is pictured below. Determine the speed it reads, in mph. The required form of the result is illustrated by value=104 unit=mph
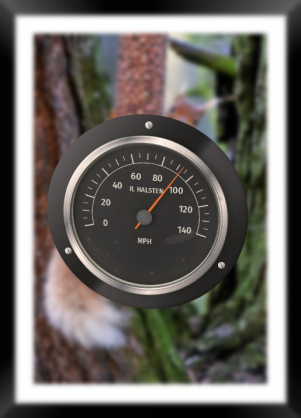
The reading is value=92.5 unit=mph
